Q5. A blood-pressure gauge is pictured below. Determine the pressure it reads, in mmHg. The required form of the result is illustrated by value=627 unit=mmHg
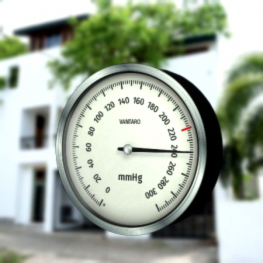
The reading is value=240 unit=mmHg
